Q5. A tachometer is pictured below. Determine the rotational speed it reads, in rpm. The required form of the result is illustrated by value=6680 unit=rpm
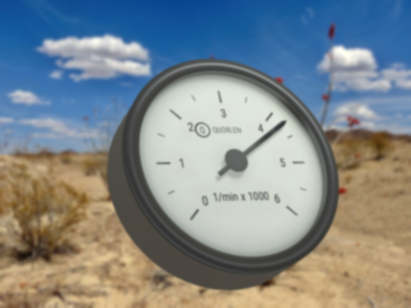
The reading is value=4250 unit=rpm
